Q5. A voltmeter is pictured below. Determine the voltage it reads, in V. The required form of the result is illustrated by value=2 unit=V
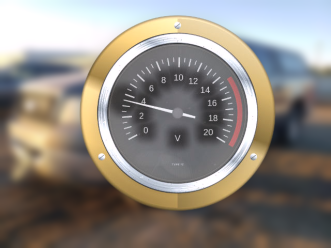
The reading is value=3.5 unit=V
